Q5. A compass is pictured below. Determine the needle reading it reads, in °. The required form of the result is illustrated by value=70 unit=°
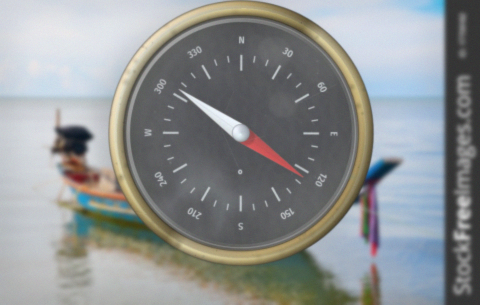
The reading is value=125 unit=°
